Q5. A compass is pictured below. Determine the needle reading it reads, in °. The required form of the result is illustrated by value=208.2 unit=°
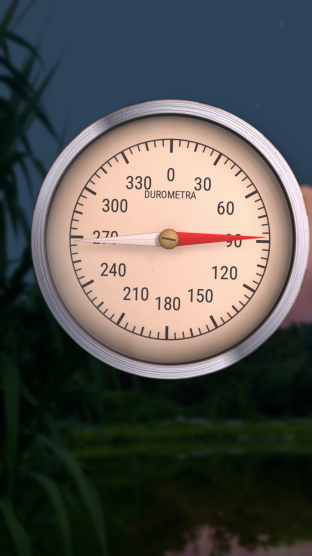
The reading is value=87.5 unit=°
